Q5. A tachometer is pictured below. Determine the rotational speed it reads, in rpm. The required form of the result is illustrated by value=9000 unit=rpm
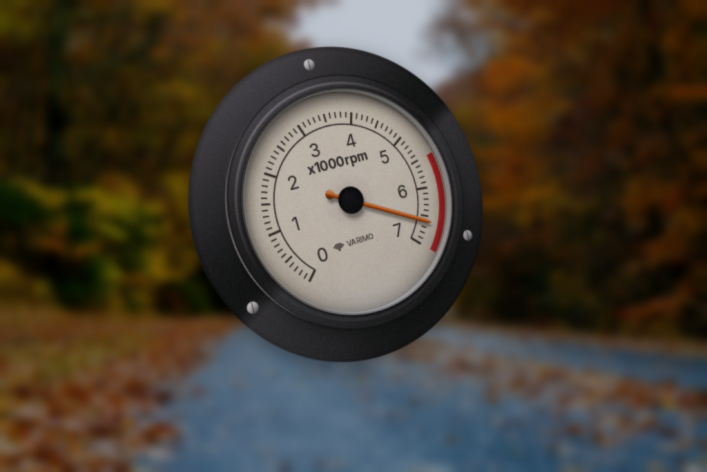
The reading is value=6600 unit=rpm
